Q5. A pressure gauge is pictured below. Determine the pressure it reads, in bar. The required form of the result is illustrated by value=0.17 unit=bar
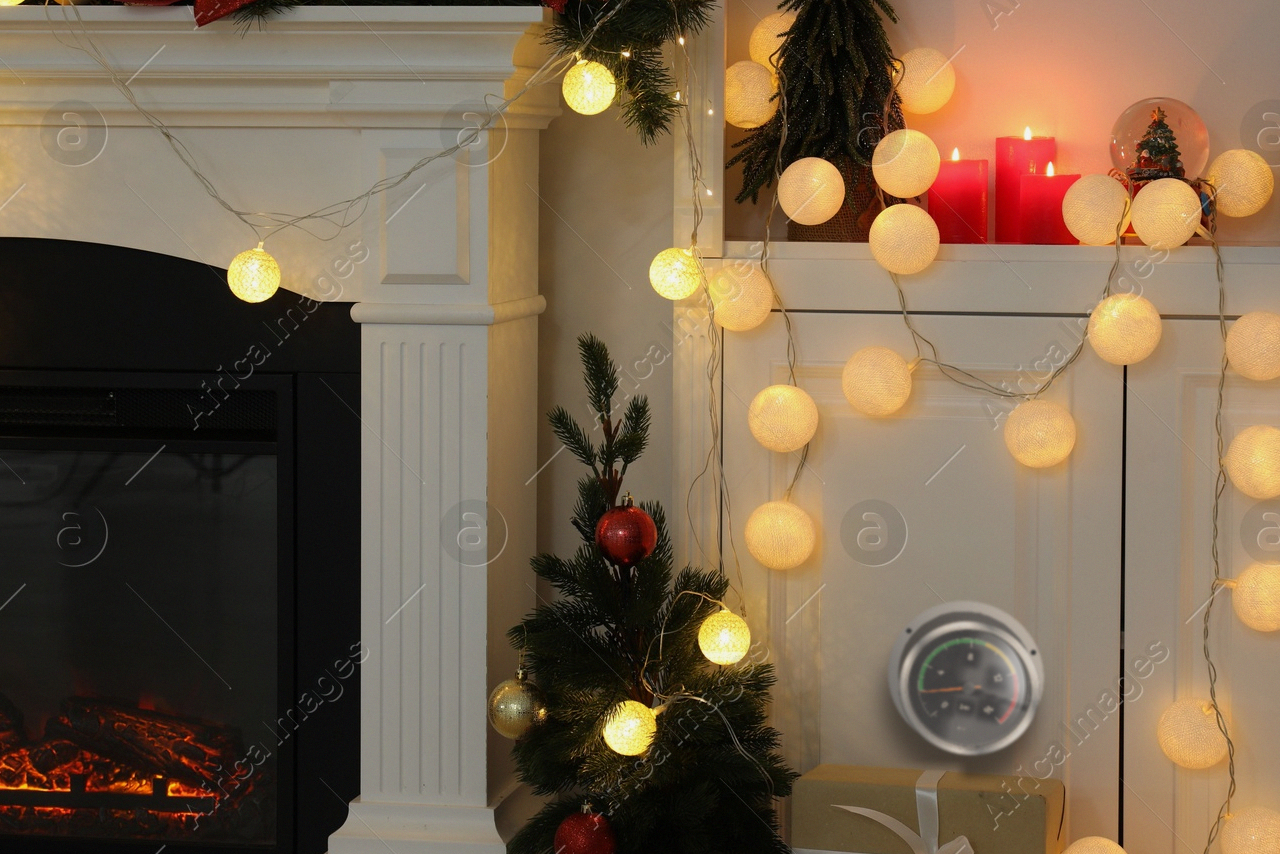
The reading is value=2 unit=bar
